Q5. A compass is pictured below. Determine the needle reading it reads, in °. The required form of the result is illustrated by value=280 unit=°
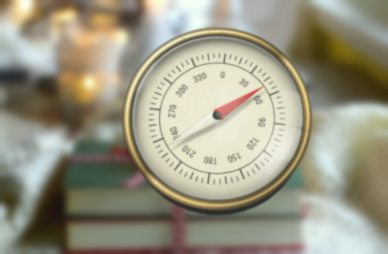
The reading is value=50 unit=°
